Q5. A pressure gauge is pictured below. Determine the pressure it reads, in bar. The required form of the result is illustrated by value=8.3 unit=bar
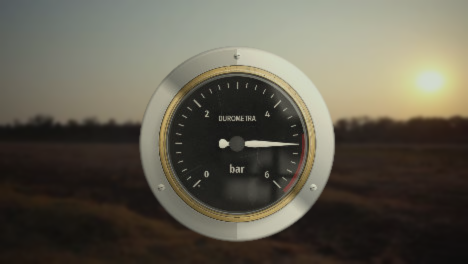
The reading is value=5 unit=bar
